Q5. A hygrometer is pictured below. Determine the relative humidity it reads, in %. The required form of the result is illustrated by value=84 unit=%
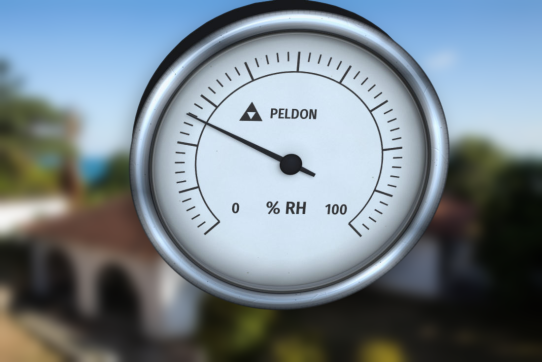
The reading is value=26 unit=%
